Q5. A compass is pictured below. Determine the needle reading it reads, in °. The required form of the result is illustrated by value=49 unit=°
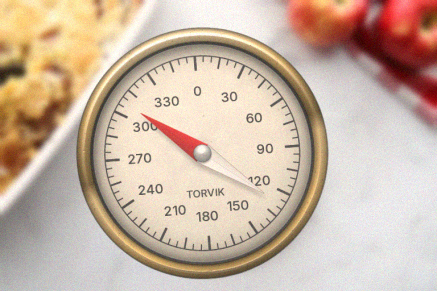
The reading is value=307.5 unit=°
